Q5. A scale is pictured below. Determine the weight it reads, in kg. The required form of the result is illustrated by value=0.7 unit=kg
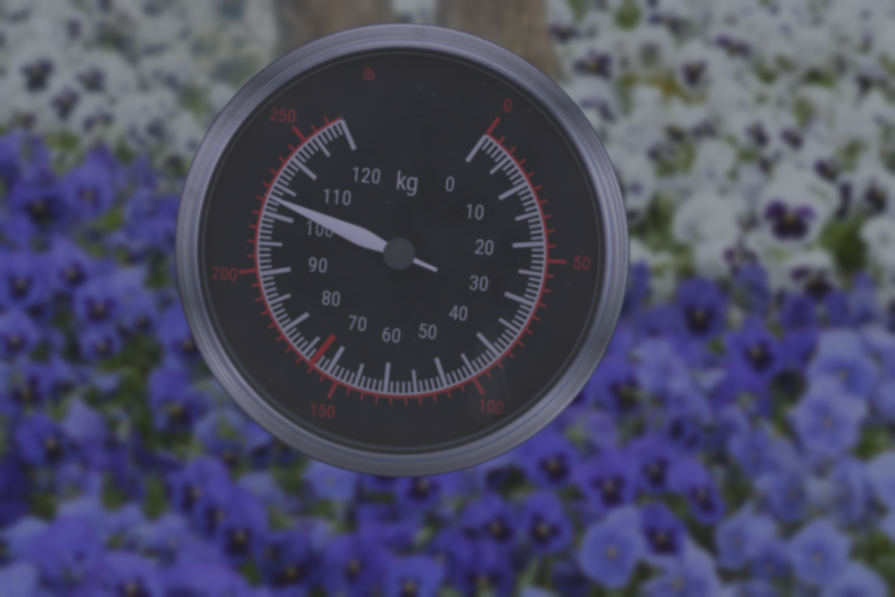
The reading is value=103 unit=kg
